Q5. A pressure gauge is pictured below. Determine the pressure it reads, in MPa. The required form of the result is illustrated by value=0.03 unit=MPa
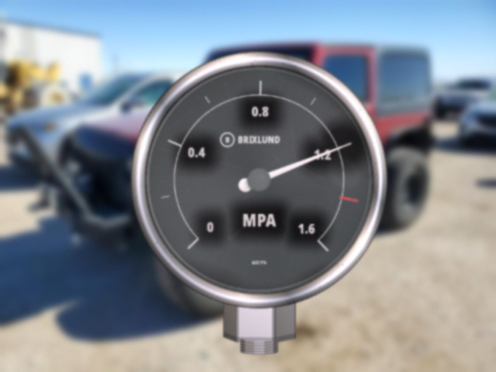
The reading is value=1.2 unit=MPa
